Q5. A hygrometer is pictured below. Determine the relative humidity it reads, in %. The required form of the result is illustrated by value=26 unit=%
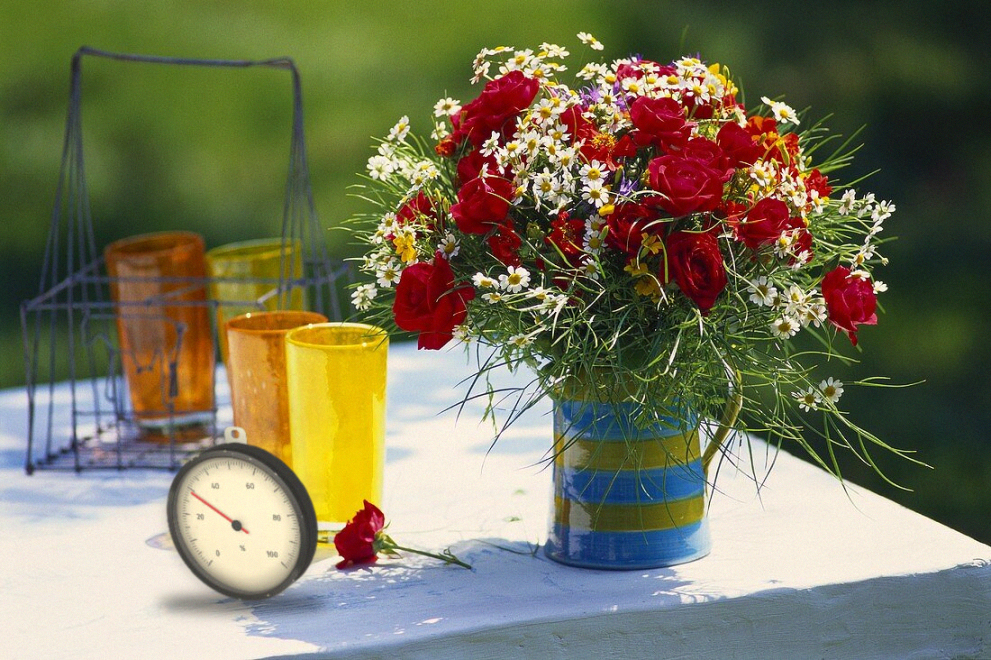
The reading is value=30 unit=%
